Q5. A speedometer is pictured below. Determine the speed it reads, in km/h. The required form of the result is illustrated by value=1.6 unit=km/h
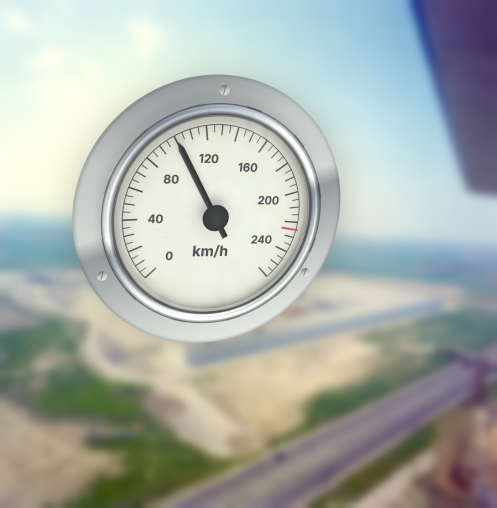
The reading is value=100 unit=km/h
